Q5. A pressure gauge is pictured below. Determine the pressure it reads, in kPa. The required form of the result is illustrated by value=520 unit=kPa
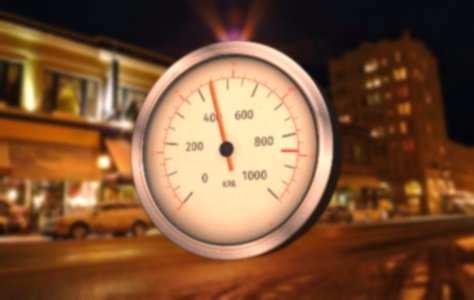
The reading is value=450 unit=kPa
